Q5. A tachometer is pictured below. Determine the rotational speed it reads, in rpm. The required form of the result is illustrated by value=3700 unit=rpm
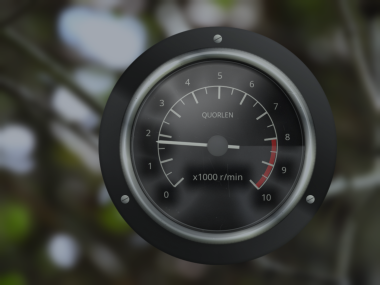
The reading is value=1750 unit=rpm
